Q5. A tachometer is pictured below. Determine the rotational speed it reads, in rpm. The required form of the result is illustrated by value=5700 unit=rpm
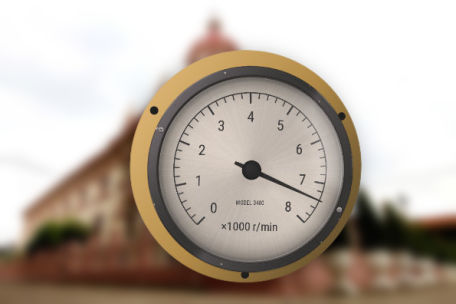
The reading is value=7400 unit=rpm
